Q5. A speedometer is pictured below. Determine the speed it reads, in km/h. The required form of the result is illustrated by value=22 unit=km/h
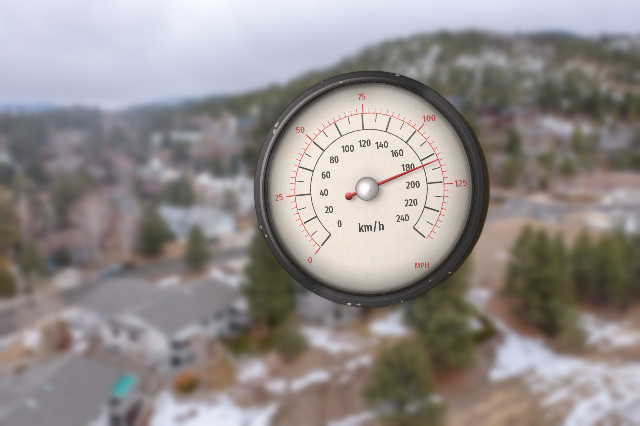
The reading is value=185 unit=km/h
